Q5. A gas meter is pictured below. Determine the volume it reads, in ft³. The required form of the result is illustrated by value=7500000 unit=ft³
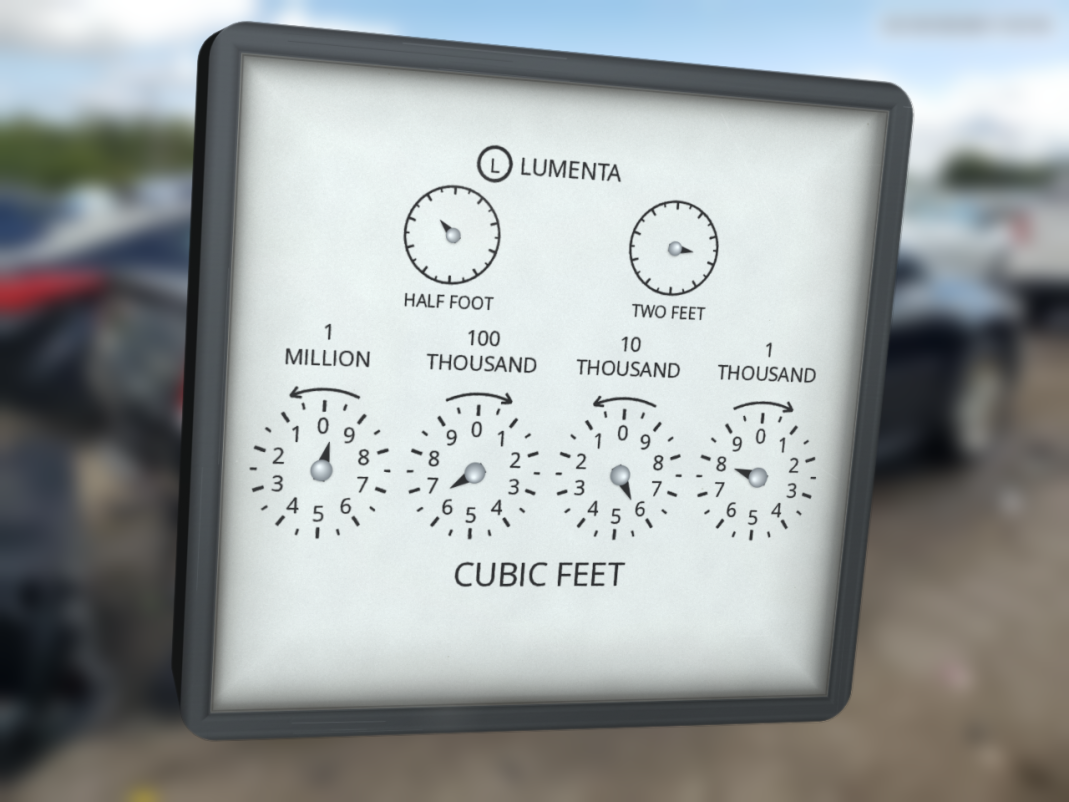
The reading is value=965800 unit=ft³
